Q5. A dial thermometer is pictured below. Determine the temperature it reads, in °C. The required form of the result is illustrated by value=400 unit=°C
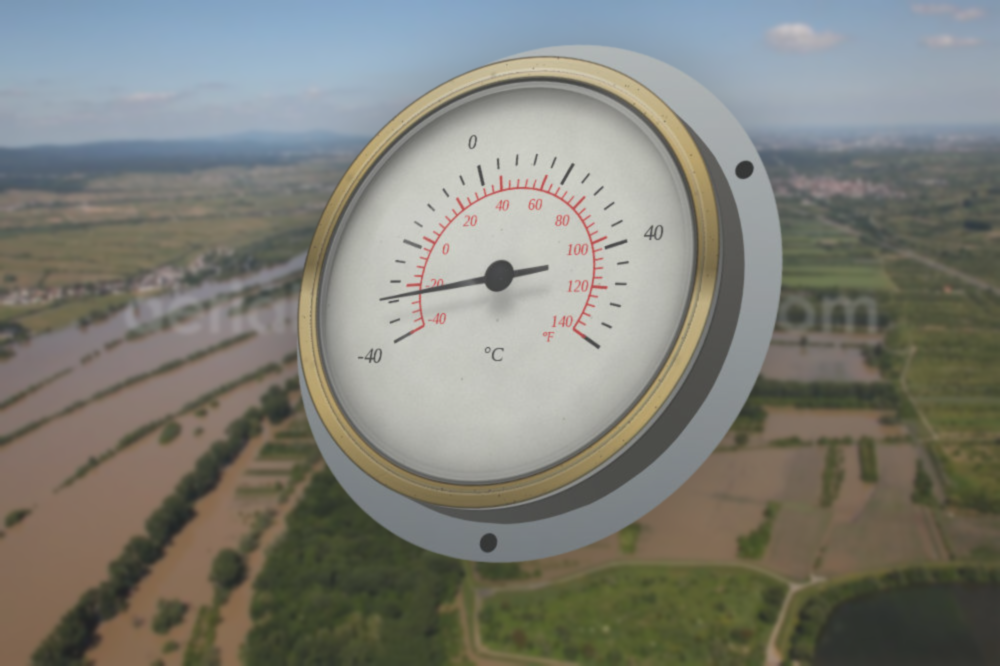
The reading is value=-32 unit=°C
